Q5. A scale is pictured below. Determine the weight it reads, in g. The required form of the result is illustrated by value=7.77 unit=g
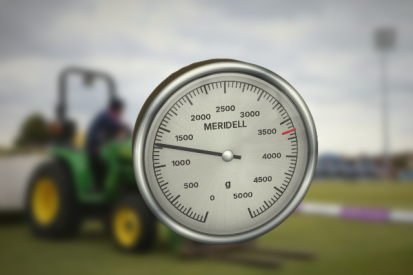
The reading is value=1300 unit=g
